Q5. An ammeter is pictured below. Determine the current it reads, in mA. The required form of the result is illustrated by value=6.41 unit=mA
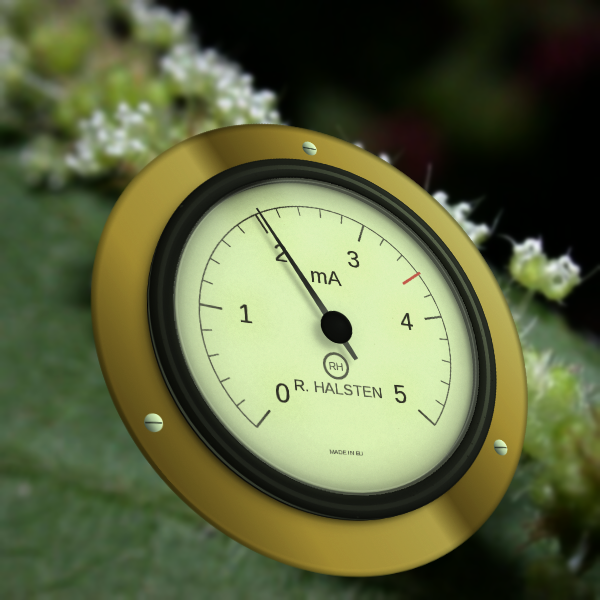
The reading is value=2 unit=mA
